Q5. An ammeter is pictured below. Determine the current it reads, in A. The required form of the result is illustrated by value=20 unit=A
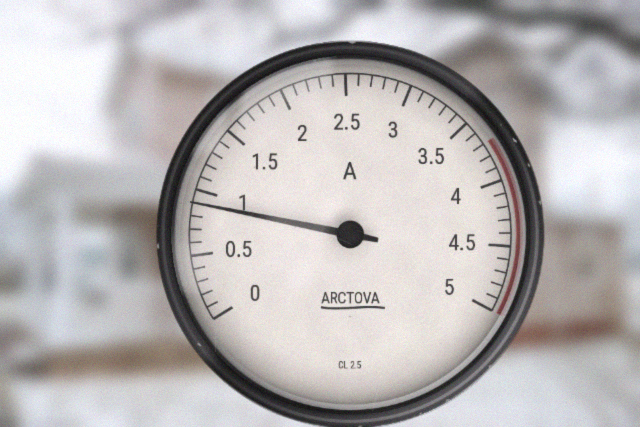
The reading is value=0.9 unit=A
